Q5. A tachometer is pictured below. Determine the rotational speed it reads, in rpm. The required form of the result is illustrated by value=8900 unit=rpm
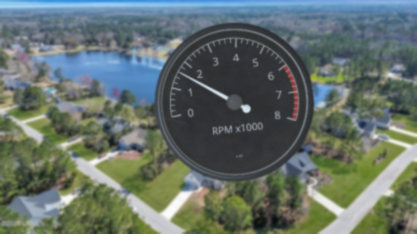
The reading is value=1600 unit=rpm
